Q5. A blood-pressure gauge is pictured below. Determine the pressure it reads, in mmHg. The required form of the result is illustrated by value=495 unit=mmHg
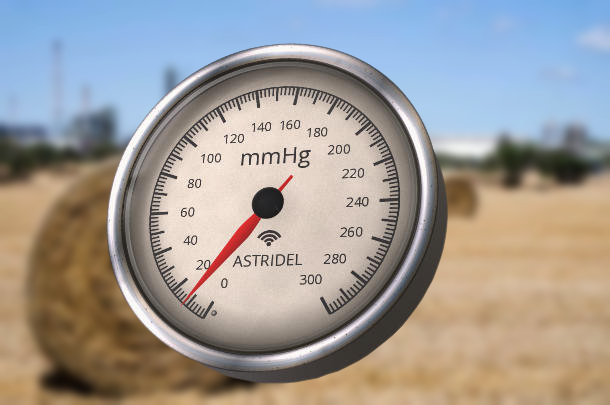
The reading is value=10 unit=mmHg
